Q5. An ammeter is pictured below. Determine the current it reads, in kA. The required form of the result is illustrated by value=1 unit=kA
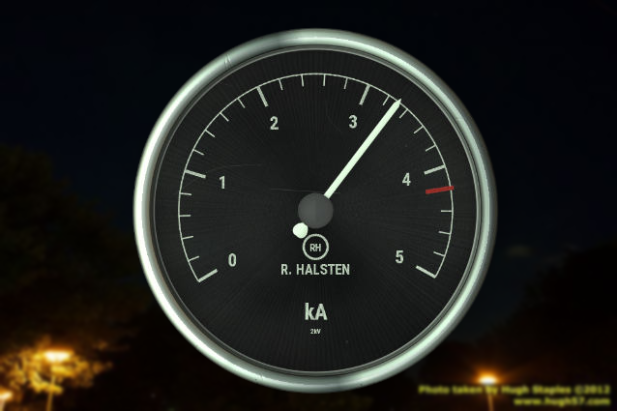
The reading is value=3.3 unit=kA
